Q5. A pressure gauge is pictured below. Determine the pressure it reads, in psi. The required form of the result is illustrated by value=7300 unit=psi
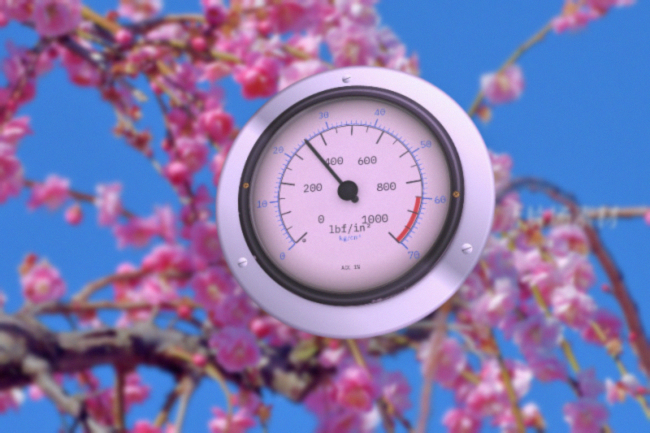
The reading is value=350 unit=psi
